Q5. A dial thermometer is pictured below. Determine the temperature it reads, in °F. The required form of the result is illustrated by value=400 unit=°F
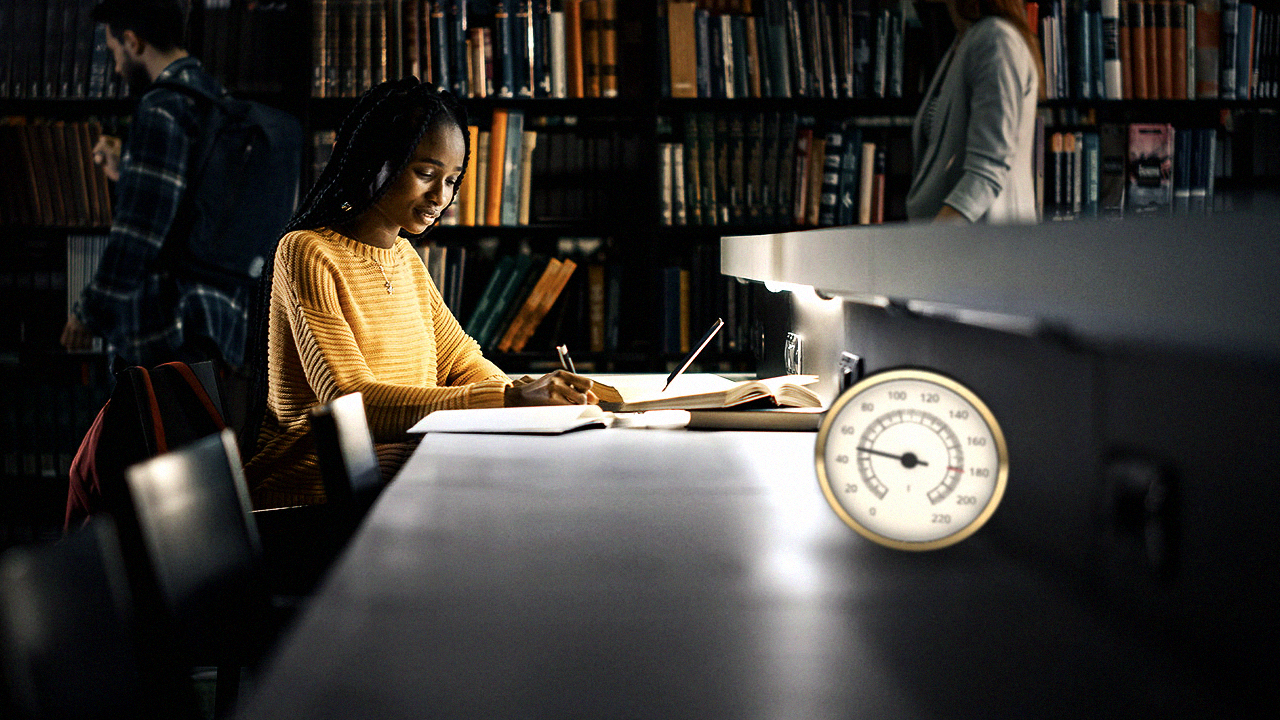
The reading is value=50 unit=°F
